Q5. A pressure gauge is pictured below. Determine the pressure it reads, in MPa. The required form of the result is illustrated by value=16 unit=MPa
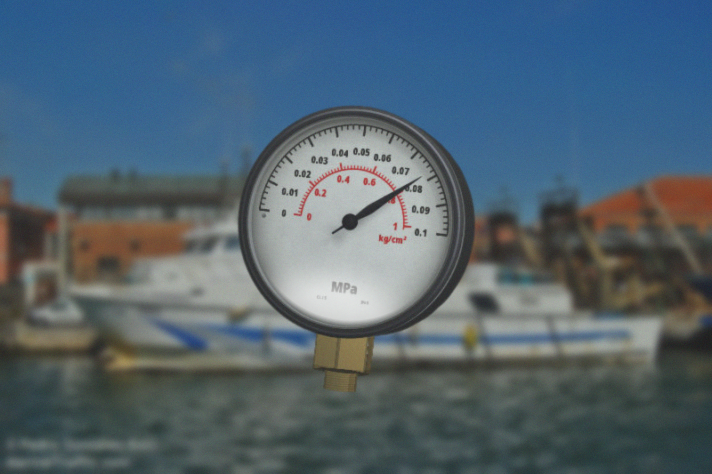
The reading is value=0.078 unit=MPa
